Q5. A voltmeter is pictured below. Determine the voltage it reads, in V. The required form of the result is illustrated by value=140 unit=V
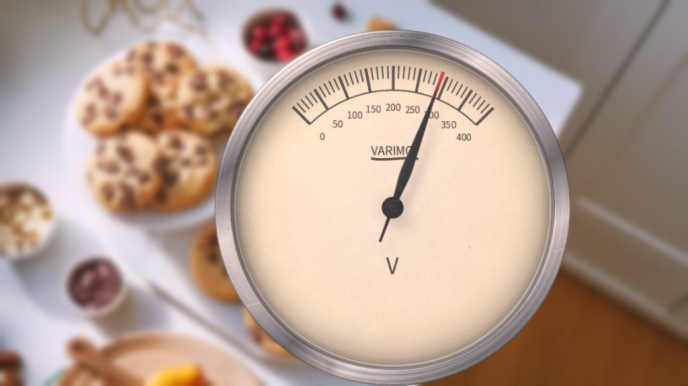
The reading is value=290 unit=V
